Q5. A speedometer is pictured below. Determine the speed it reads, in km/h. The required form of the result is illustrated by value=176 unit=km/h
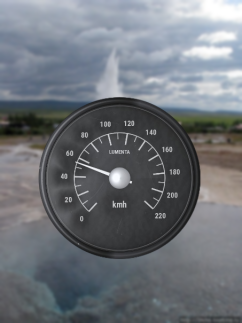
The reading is value=55 unit=km/h
